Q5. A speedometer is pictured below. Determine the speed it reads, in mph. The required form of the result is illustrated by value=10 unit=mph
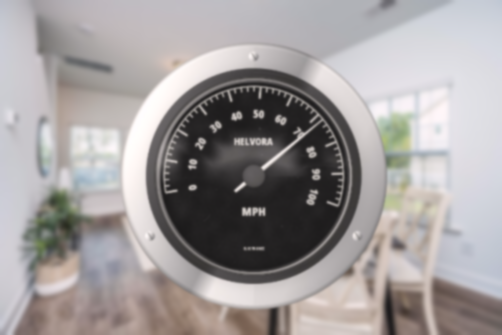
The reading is value=72 unit=mph
